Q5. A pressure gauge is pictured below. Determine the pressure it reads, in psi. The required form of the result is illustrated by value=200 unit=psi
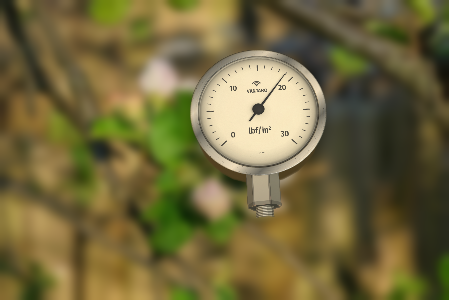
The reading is value=19 unit=psi
